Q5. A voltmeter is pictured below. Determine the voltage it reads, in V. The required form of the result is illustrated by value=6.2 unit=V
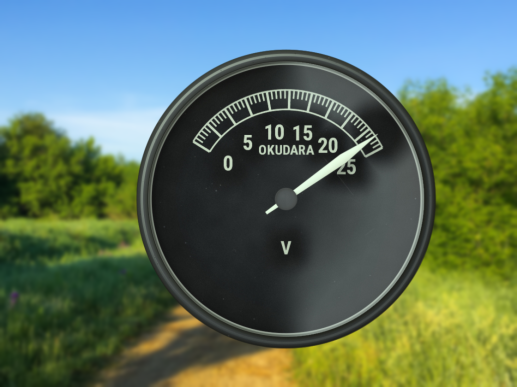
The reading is value=23.5 unit=V
